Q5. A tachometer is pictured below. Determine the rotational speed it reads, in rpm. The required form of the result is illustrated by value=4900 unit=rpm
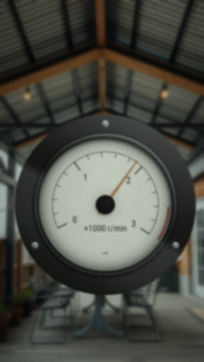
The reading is value=1900 unit=rpm
